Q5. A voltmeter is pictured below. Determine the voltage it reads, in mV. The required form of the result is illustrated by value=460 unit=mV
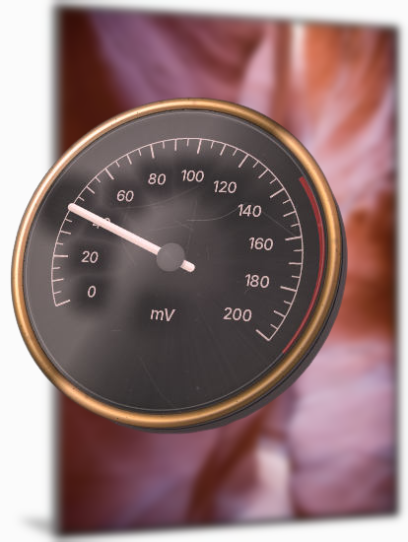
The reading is value=40 unit=mV
